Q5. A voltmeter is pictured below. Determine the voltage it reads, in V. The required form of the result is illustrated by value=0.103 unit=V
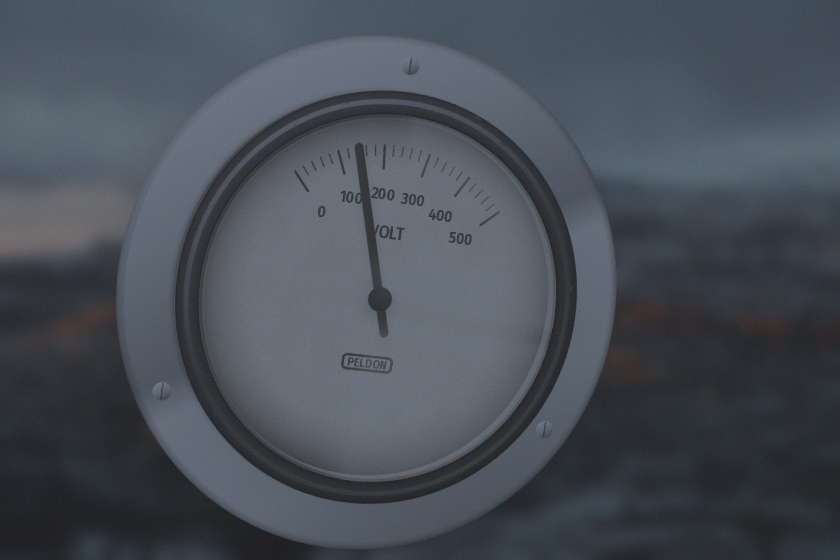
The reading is value=140 unit=V
